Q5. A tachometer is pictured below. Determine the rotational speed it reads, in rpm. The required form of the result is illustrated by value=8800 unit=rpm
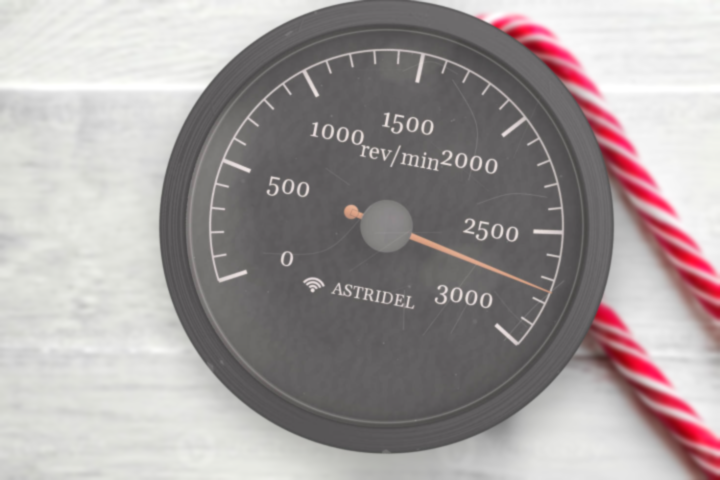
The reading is value=2750 unit=rpm
